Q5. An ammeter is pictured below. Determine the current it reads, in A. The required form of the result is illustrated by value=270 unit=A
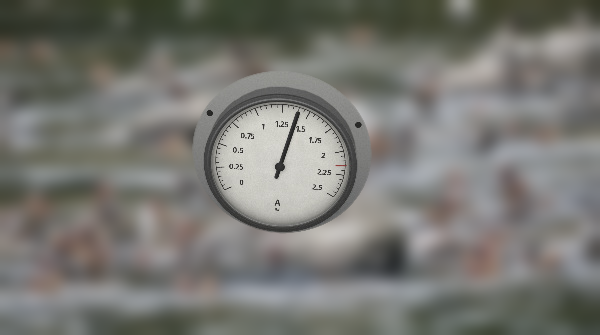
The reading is value=1.4 unit=A
